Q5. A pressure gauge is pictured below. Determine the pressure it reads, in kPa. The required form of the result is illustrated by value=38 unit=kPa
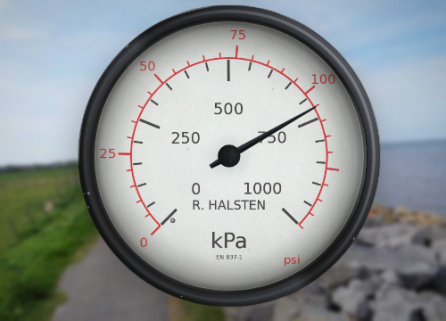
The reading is value=725 unit=kPa
